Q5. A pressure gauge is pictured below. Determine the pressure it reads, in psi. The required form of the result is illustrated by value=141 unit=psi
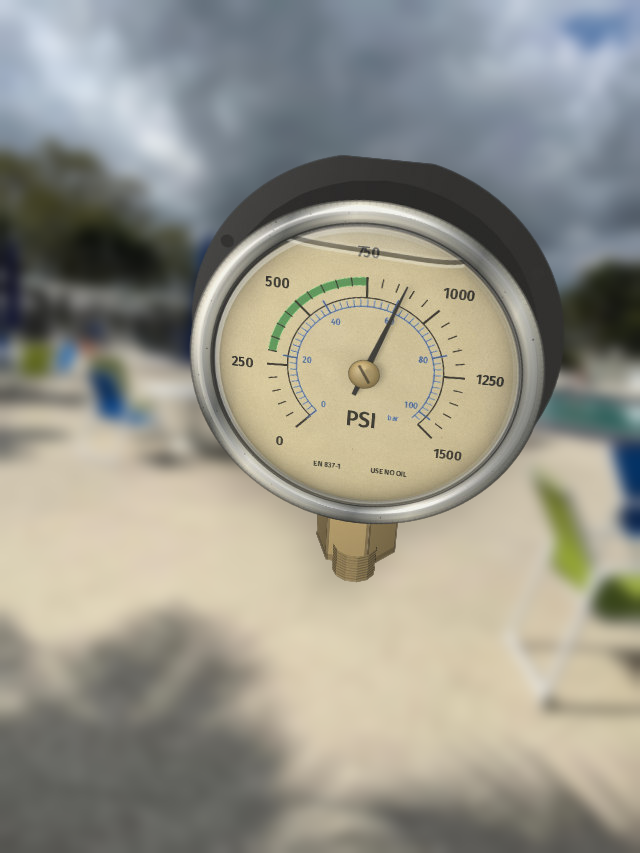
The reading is value=875 unit=psi
